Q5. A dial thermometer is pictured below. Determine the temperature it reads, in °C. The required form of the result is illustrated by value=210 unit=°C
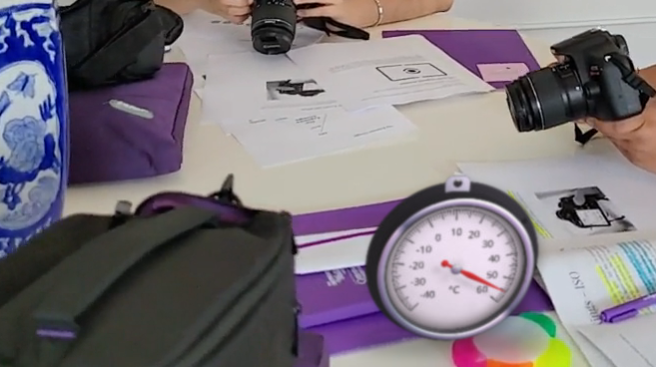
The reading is value=55 unit=°C
